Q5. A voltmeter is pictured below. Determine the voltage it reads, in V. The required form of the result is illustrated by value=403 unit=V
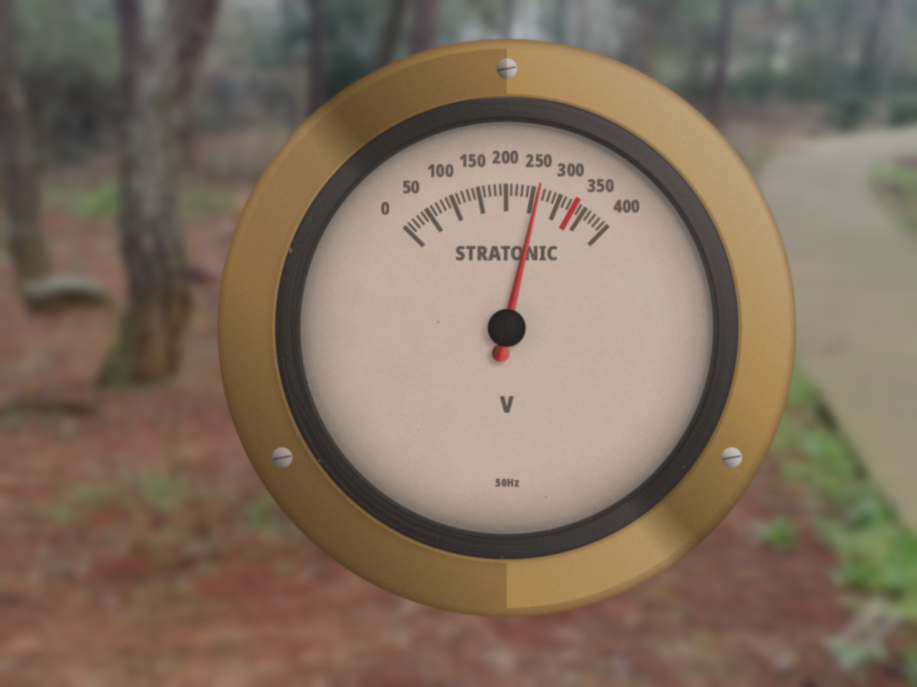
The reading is value=260 unit=V
